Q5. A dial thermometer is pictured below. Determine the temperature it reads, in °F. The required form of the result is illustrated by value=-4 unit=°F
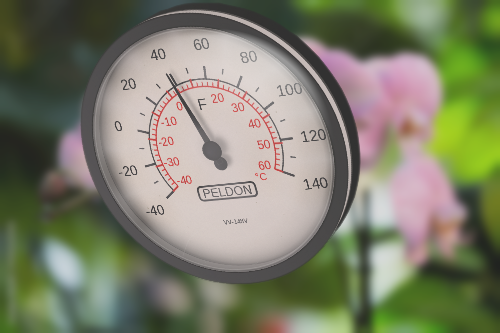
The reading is value=40 unit=°F
